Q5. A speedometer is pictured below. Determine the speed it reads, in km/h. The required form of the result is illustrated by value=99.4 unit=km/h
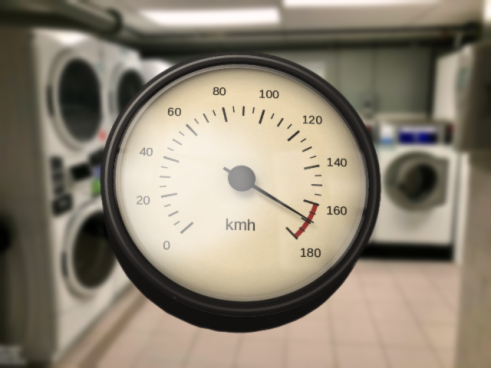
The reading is value=170 unit=km/h
